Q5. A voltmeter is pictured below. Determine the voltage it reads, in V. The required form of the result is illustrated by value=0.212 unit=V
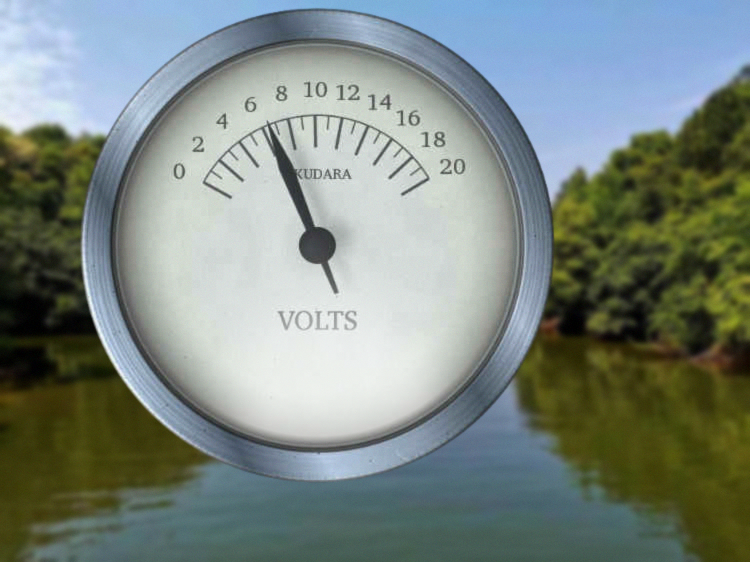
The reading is value=6.5 unit=V
